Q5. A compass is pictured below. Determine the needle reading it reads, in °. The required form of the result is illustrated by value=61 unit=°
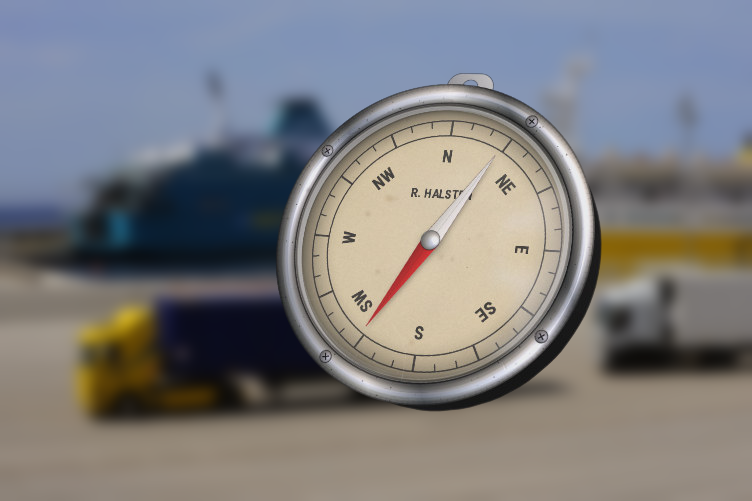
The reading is value=210 unit=°
